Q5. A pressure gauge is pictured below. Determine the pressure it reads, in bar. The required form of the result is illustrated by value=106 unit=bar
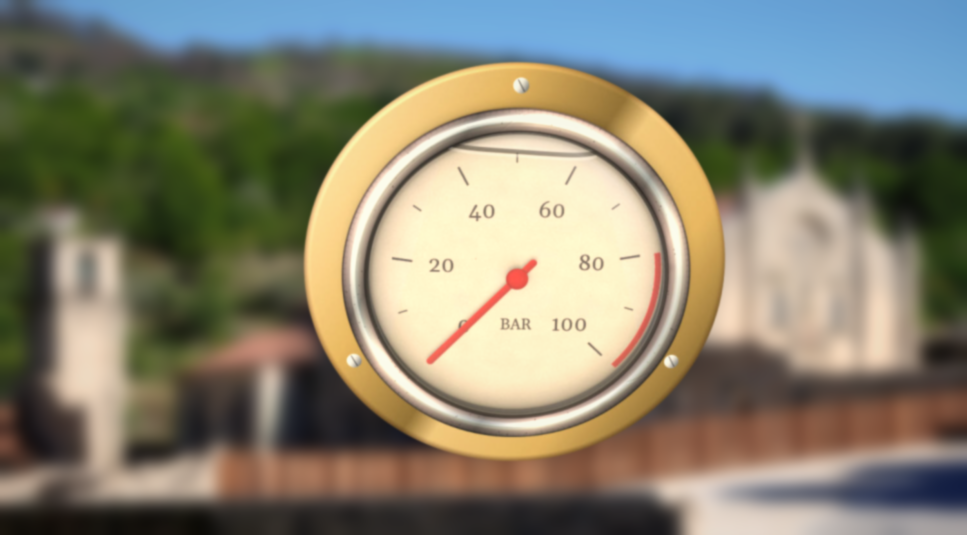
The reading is value=0 unit=bar
